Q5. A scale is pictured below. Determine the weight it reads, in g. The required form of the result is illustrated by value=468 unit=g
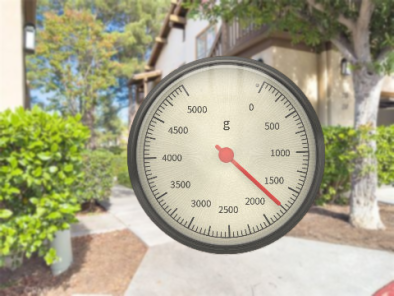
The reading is value=1750 unit=g
